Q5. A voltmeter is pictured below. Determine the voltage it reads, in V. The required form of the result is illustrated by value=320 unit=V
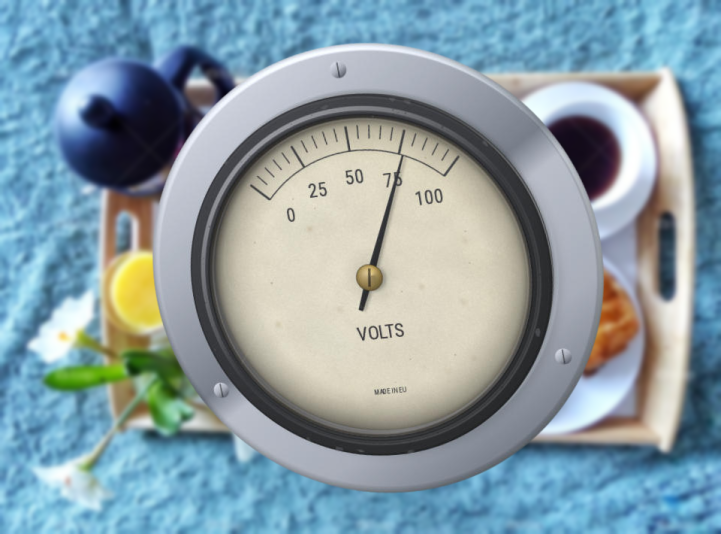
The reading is value=77.5 unit=V
